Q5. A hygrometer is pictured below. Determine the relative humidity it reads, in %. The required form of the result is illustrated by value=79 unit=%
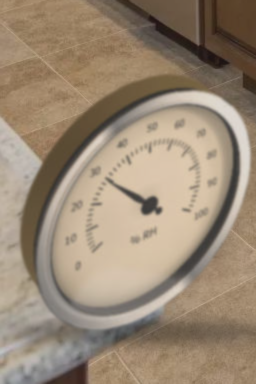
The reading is value=30 unit=%
